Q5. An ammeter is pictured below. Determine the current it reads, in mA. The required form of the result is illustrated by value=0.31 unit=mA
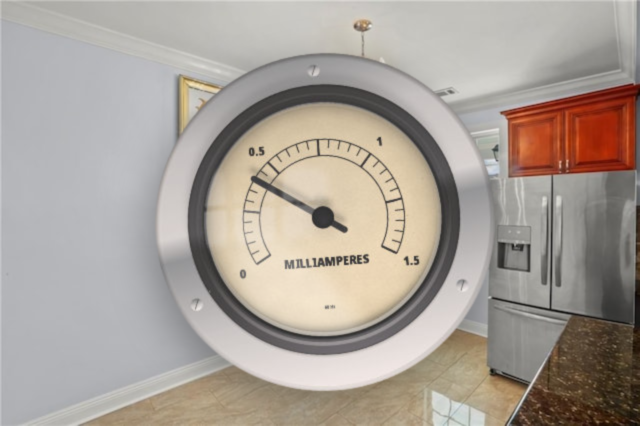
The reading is value=0.4 unit=mA
